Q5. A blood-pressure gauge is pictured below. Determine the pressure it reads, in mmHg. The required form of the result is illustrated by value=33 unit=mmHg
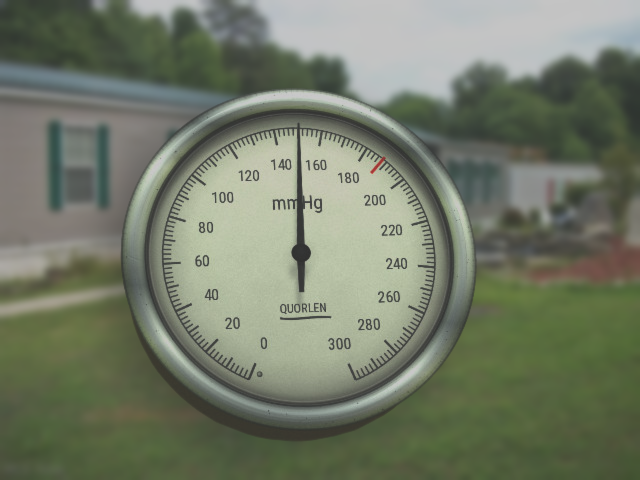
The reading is value=150 unit=mmHg
